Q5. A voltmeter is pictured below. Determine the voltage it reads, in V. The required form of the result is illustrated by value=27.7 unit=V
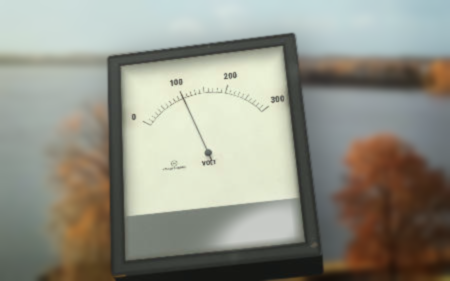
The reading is value=100 unit=V
